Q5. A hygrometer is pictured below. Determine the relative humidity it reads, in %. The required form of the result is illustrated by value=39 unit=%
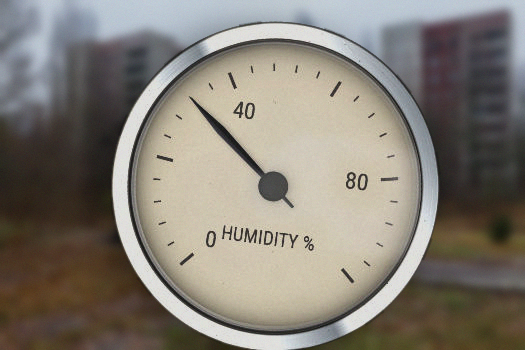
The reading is value=32 unit=%
